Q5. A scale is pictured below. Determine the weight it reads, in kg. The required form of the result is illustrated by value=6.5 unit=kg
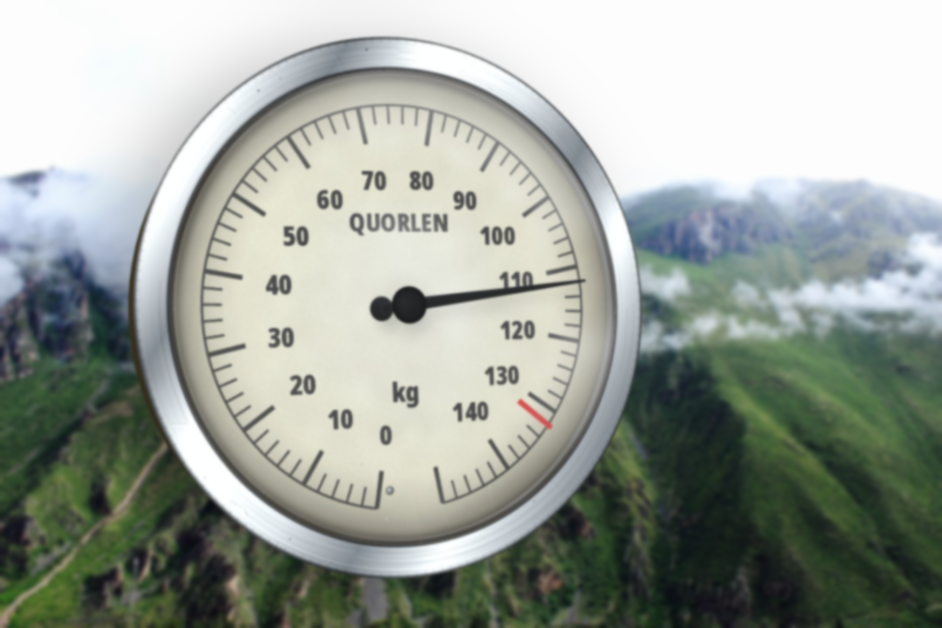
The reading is value=112 unit=kg
